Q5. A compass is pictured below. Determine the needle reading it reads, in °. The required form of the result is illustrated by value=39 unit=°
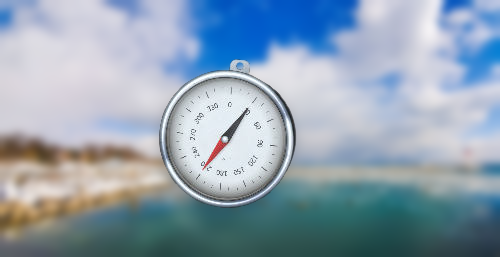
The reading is value=210 unit=°
